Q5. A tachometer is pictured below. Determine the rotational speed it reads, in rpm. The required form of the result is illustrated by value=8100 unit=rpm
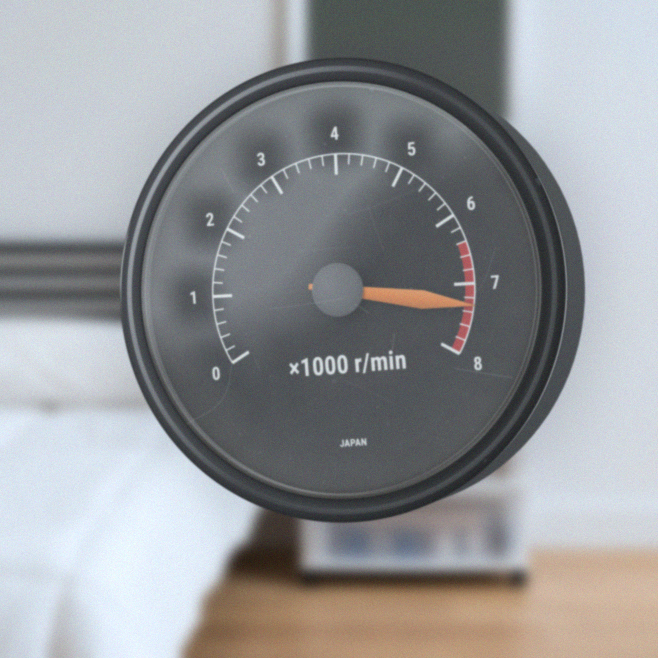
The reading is value=7300 unit=rpm
